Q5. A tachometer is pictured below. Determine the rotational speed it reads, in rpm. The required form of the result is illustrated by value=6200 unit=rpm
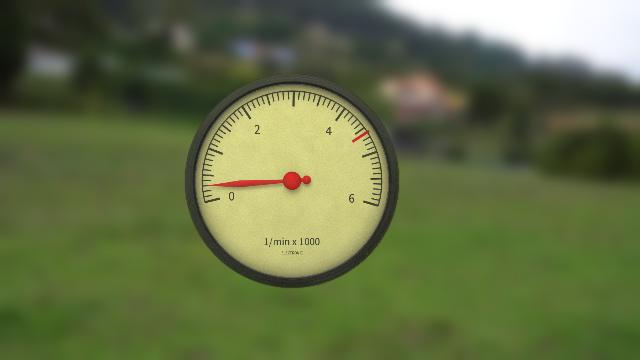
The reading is value=300 unit=rpm
